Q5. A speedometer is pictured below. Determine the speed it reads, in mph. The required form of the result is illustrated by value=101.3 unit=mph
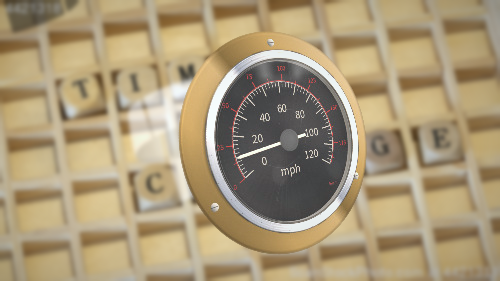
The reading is value=10 unit=mph
